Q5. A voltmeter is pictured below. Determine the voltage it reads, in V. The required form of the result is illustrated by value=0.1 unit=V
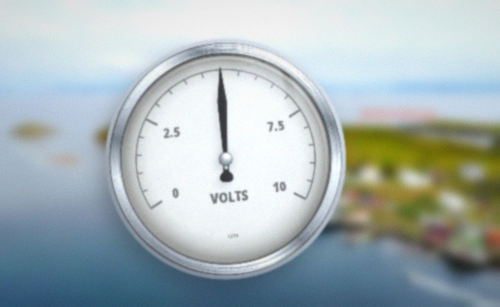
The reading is value=5 unit=V
